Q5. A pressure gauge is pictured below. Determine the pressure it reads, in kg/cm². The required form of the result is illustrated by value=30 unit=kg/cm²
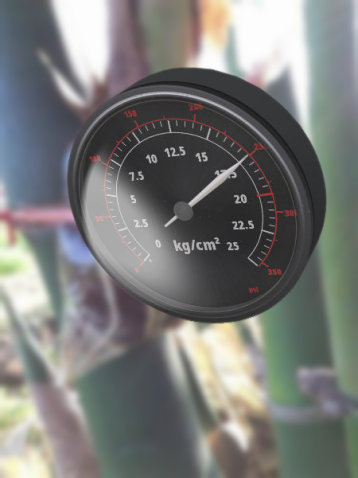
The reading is value=17.5 unit=kg/cm²
